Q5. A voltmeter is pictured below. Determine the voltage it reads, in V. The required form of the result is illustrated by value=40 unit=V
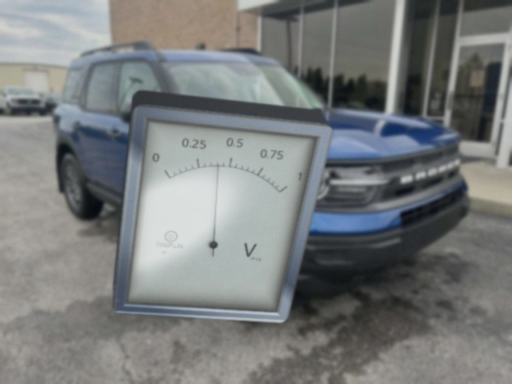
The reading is value=0.4 unit=V
